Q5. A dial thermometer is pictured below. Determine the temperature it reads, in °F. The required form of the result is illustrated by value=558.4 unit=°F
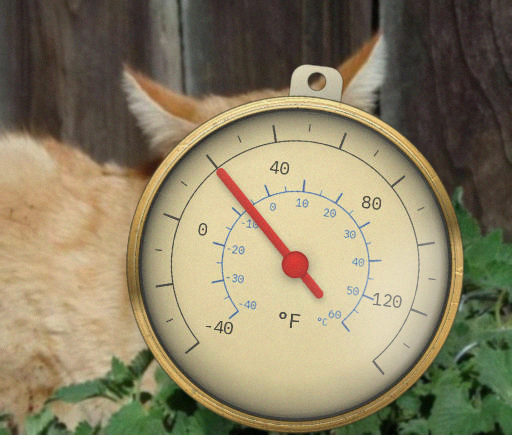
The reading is value=20 unit=°F
